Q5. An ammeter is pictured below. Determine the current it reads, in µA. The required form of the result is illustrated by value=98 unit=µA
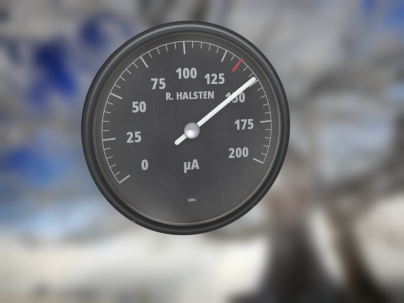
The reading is value=147.5 unit=µA
